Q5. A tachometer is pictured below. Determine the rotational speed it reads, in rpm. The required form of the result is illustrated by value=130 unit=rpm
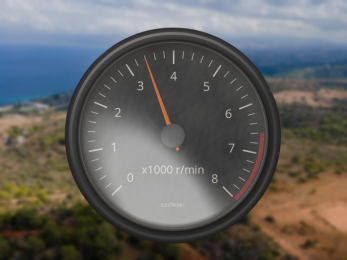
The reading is value=3400 unit=rpm
